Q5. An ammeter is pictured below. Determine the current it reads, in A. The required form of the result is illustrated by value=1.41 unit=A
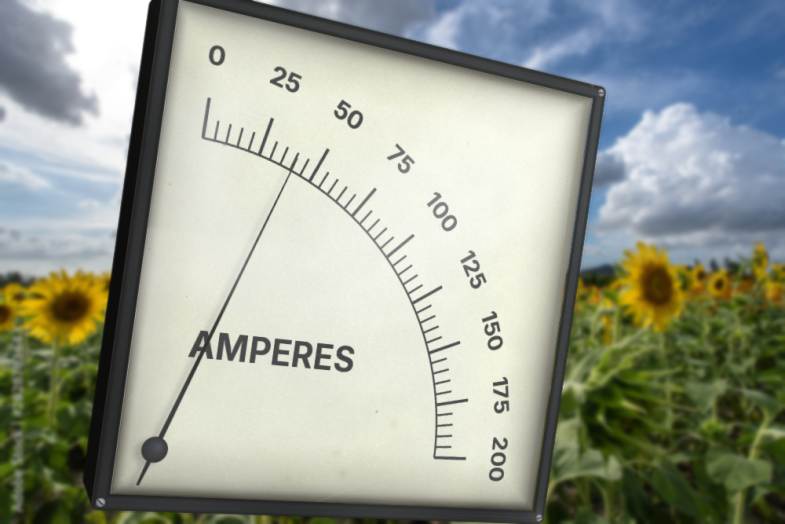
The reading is value=40 unit=A
